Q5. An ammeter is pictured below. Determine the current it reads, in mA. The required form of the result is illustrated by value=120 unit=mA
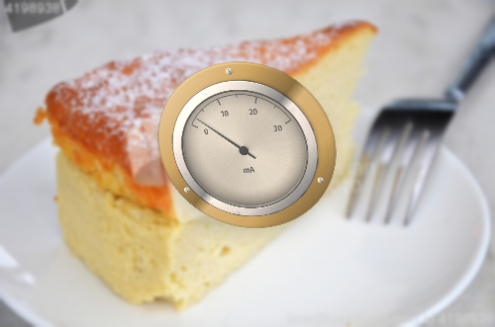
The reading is value=2.5 unit=mA
